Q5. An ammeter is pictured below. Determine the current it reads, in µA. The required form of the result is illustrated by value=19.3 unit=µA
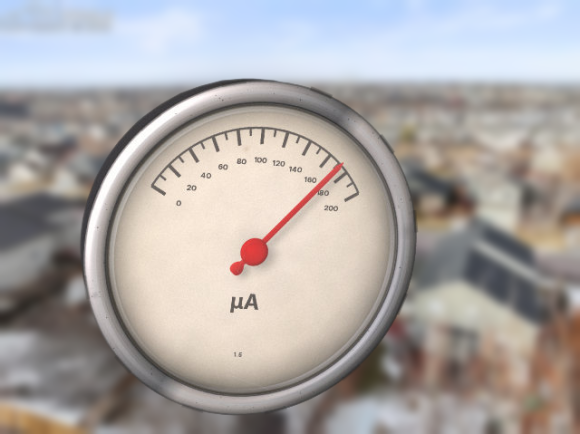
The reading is value=170 unit=µA
